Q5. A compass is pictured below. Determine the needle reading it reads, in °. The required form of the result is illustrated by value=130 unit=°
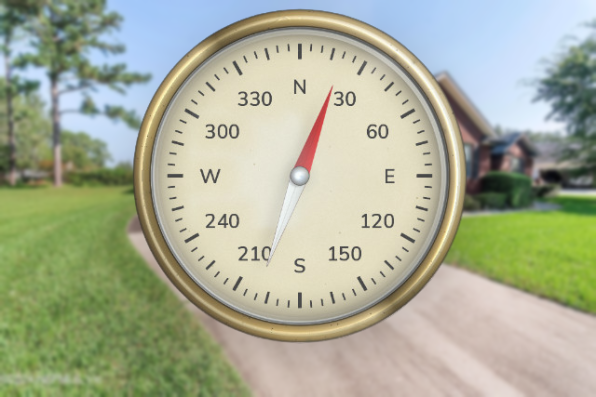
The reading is value=20 unit=°
